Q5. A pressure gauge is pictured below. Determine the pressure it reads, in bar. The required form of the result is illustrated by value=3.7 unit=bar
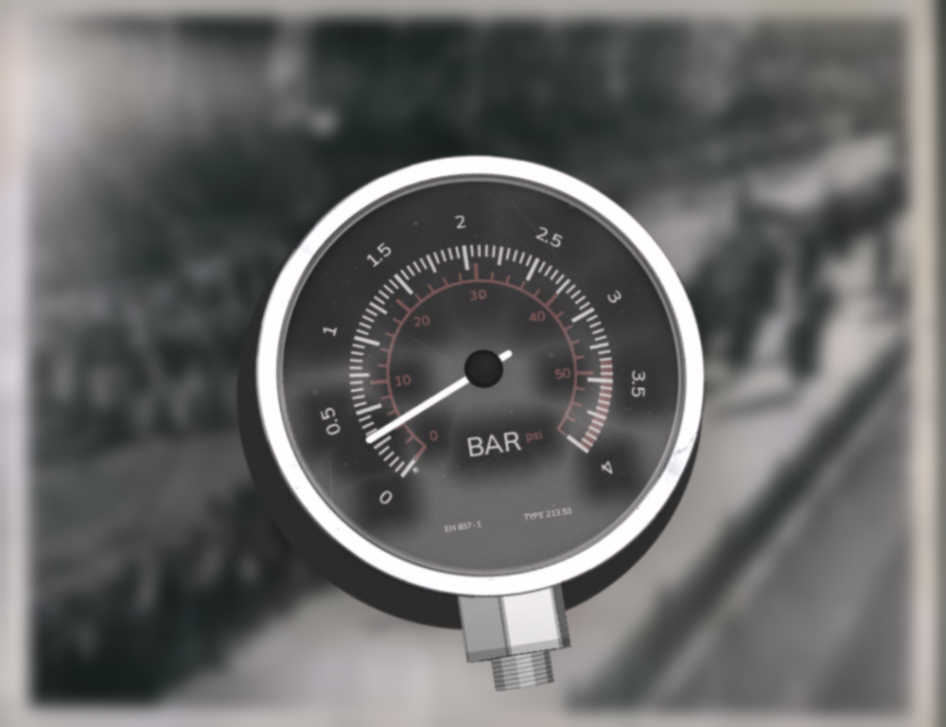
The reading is value=0.3 unit=bar
